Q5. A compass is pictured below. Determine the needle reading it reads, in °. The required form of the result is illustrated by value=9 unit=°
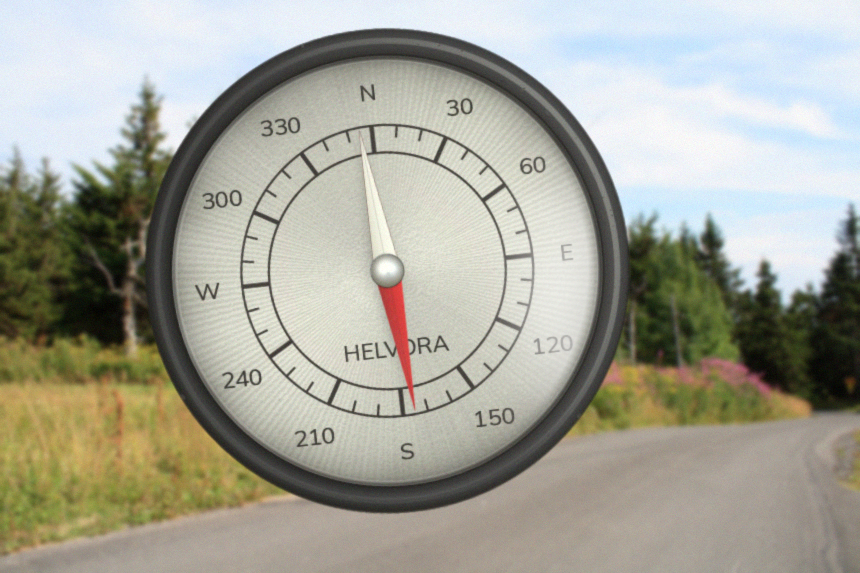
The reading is value=175 unit=°
